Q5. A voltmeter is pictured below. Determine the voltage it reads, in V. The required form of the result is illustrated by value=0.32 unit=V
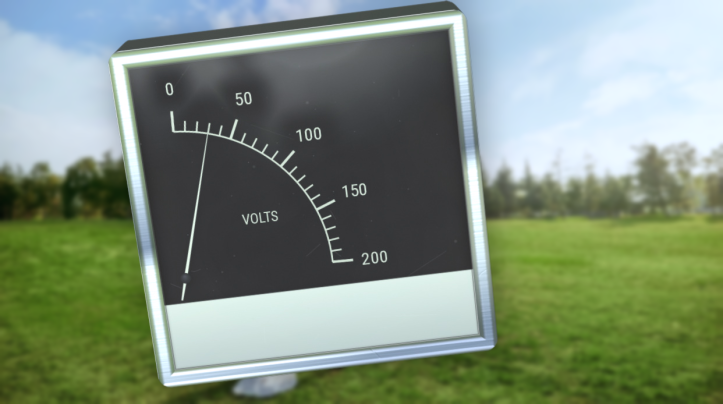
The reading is value=30 unit=V
